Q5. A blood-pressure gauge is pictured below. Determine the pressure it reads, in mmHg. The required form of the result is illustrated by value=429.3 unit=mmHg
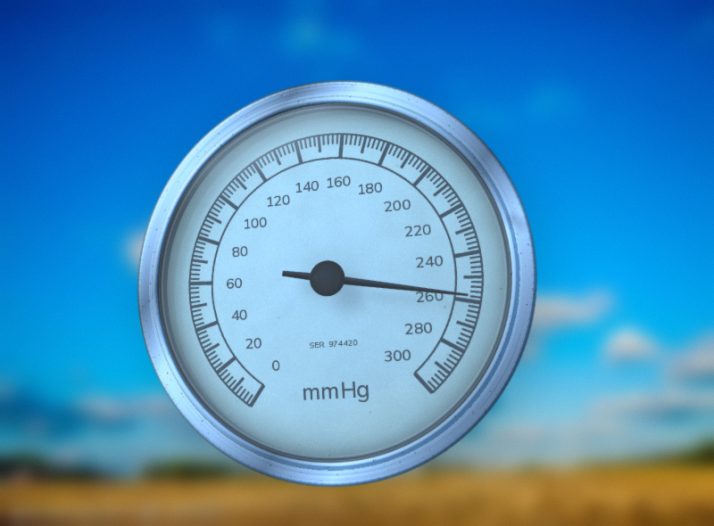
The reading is value=258 unit=mmHg
